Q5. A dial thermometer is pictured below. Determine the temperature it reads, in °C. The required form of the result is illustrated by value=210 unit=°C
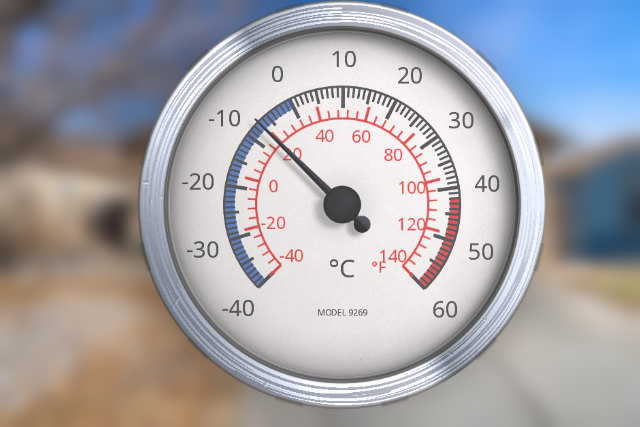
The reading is value=-7 unit=°C
